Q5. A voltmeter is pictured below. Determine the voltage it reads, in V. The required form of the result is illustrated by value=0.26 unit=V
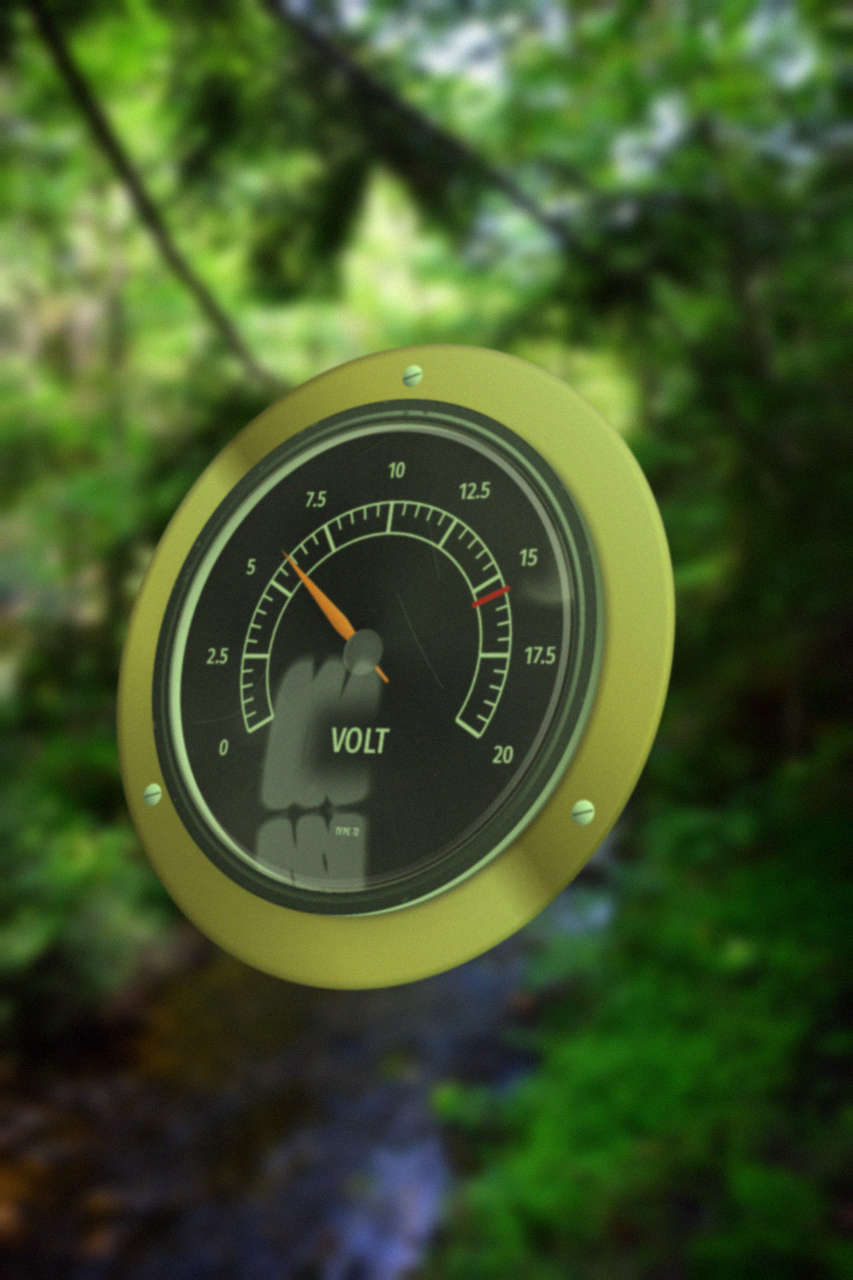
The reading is value=6 unit=V
